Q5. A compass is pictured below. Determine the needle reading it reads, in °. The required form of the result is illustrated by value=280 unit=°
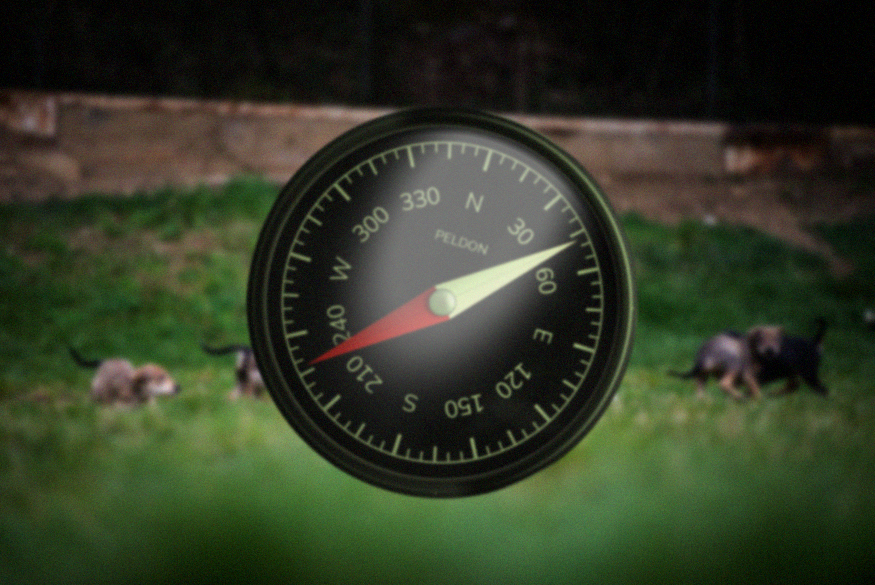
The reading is value=227.5 unit=°
